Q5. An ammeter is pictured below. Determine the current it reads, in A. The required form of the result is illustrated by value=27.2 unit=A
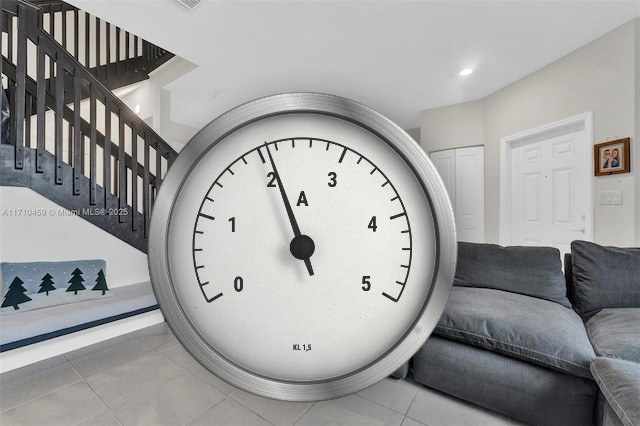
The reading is value=2.1 unit=A
